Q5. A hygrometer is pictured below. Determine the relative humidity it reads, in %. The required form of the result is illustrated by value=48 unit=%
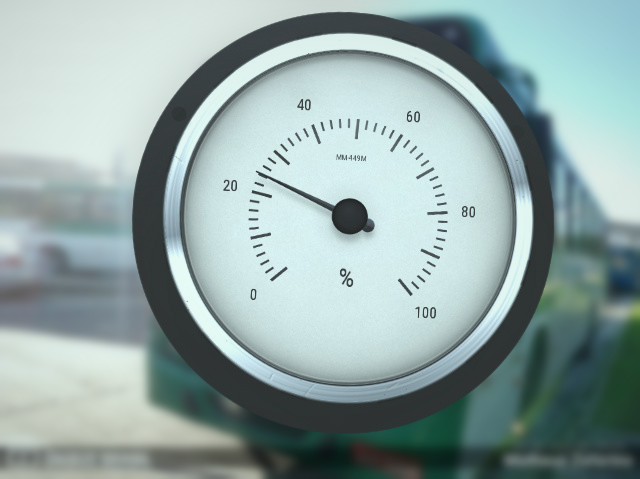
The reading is value=24 unit=%
